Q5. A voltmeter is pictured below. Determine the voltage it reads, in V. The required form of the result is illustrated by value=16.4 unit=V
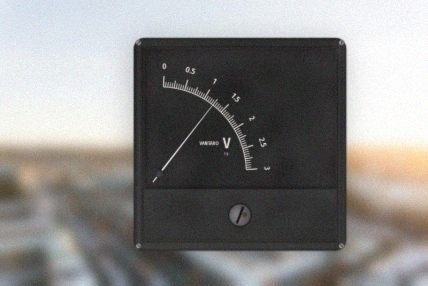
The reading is value=1.25 unit=V
